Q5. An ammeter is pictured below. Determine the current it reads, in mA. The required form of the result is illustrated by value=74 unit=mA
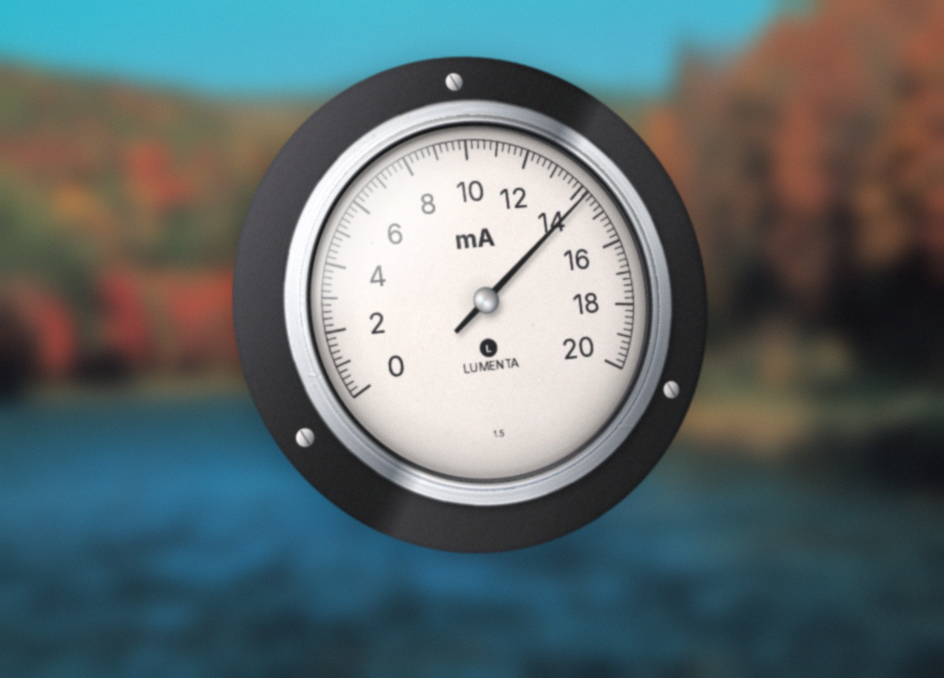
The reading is value=14.2 unit=mA
